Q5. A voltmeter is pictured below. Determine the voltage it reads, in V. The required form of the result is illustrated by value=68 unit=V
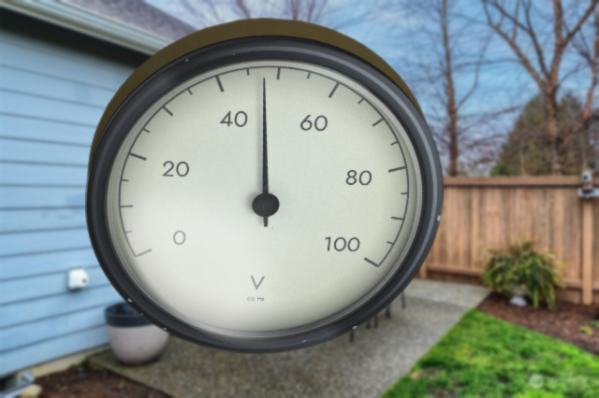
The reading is value=47.5 unit=V
